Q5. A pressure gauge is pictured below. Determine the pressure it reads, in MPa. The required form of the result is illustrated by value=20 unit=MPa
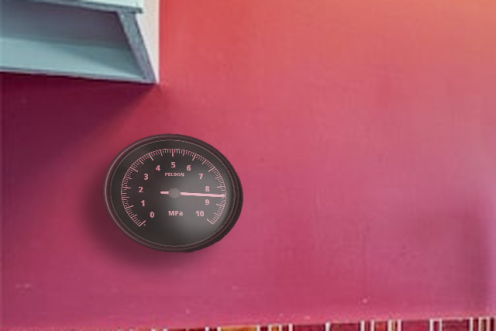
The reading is value=8.5 unit=MPa
